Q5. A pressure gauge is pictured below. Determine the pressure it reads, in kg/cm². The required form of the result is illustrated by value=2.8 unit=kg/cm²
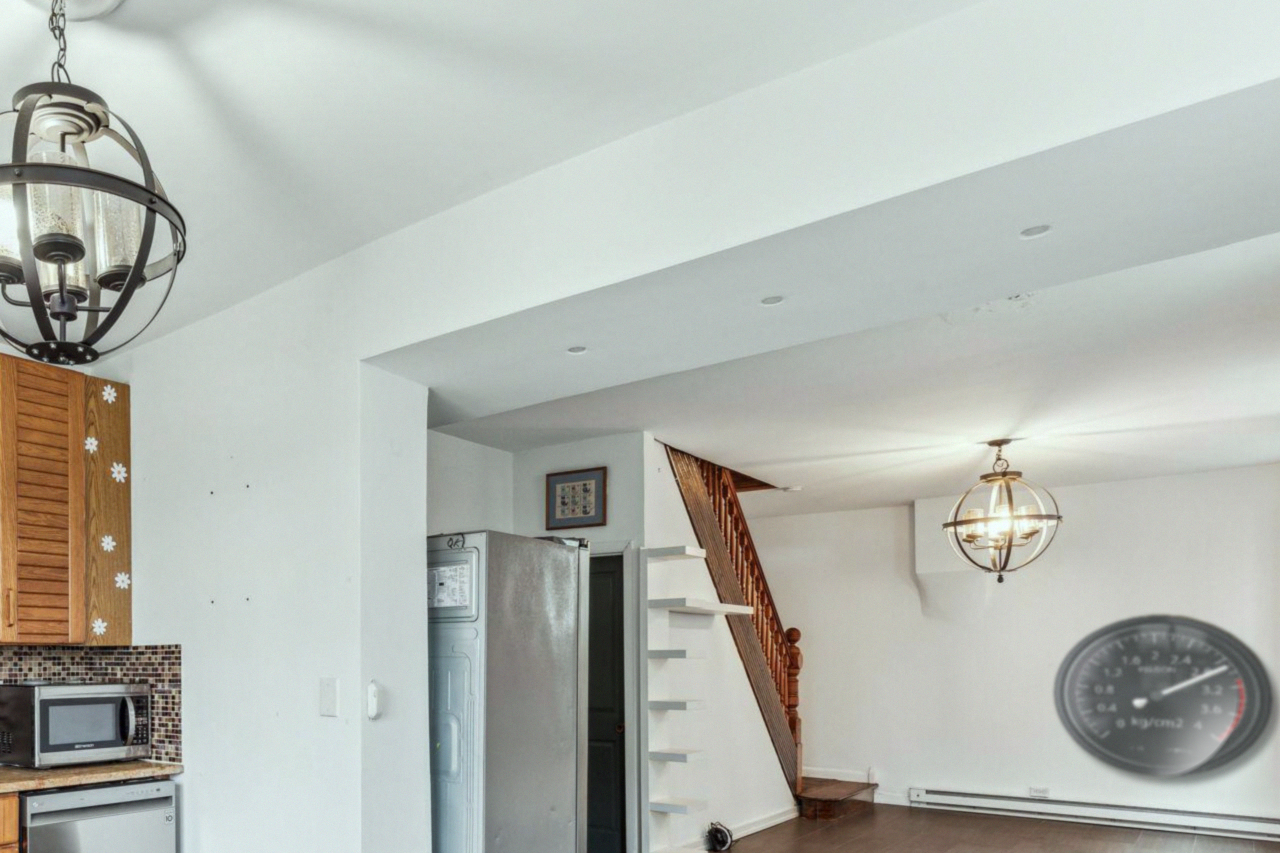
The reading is value=2.9 unit=kg/cm²
